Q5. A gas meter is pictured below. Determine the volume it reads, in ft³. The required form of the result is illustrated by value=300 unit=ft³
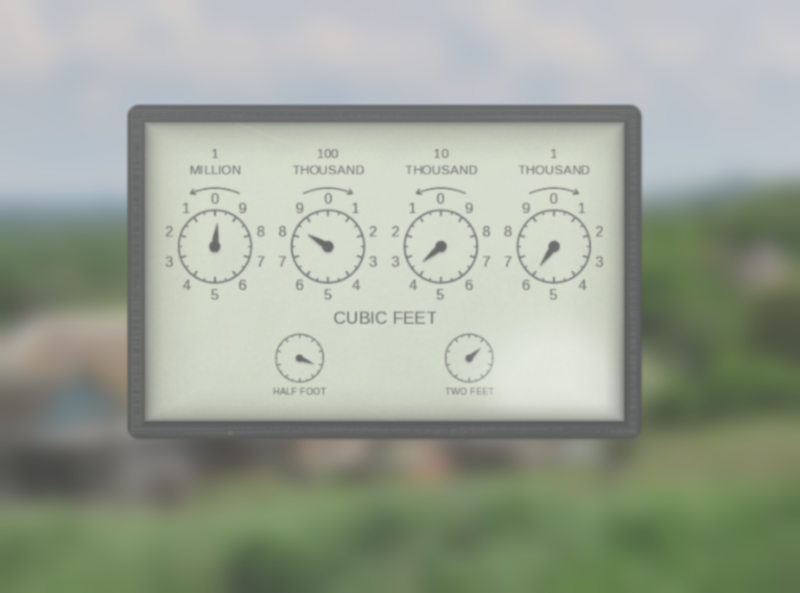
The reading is value=983600 unit=ft³
